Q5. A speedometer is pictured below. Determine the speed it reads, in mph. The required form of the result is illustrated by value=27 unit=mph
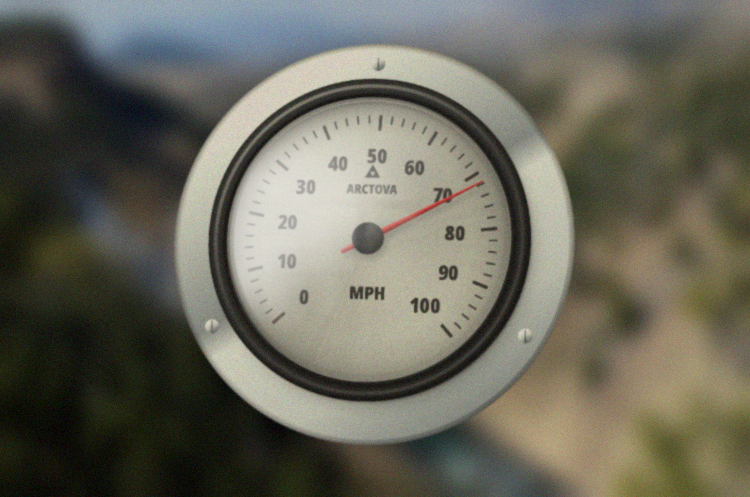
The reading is value=72 unit=mph
